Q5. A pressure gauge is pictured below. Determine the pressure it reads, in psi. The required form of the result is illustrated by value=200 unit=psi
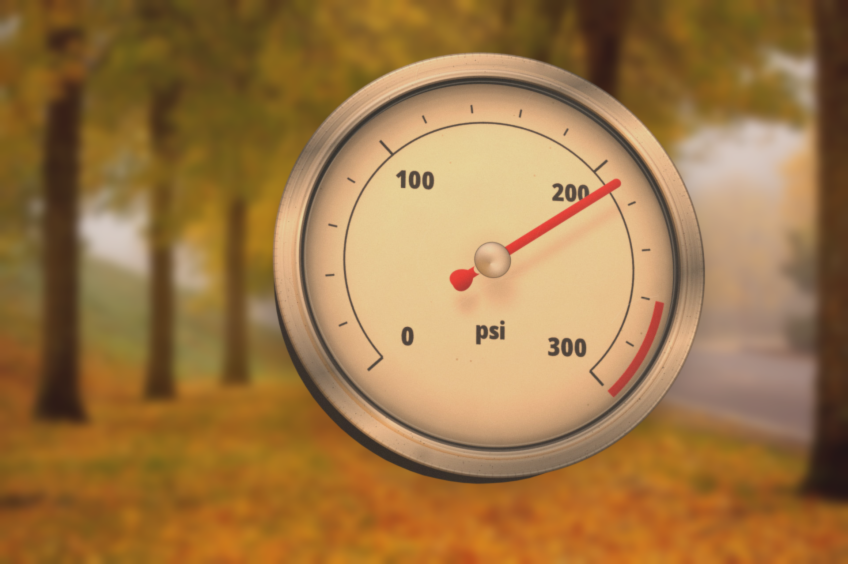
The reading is value=210 unit=psi
